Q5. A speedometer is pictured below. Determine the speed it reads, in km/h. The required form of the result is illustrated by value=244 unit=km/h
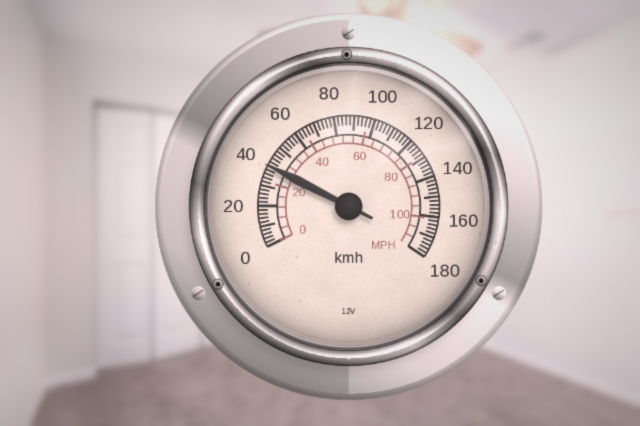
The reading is value=40 unit=km/h
